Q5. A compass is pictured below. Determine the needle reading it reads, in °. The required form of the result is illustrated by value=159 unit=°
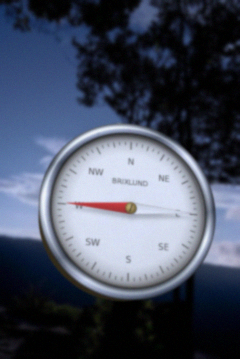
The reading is value=270 unit=°
